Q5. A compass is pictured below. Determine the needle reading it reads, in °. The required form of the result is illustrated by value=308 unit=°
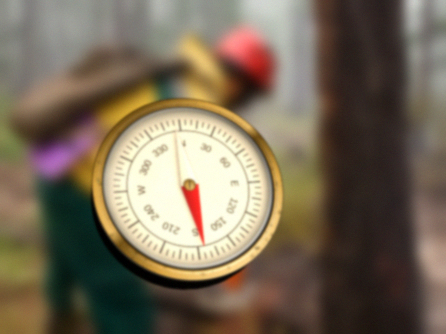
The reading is value=175 unit=°
